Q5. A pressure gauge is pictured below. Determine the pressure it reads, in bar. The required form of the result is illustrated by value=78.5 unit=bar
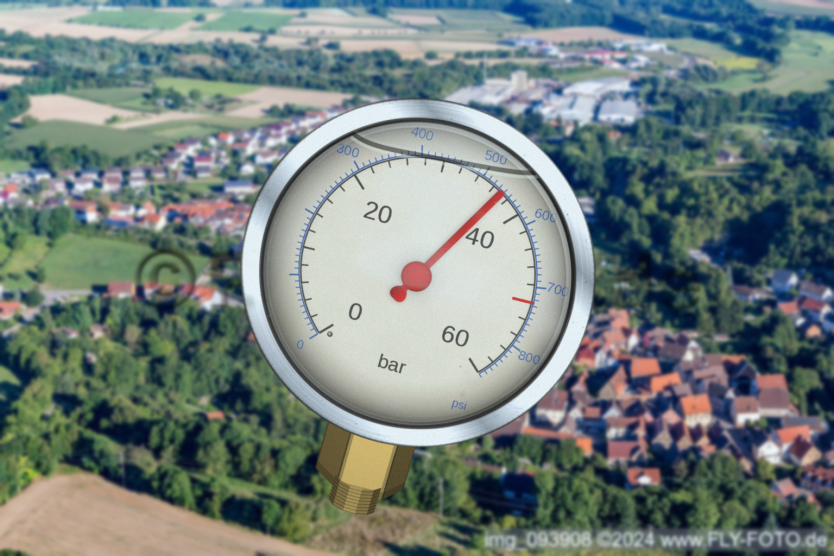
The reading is value=37 unit=bar
